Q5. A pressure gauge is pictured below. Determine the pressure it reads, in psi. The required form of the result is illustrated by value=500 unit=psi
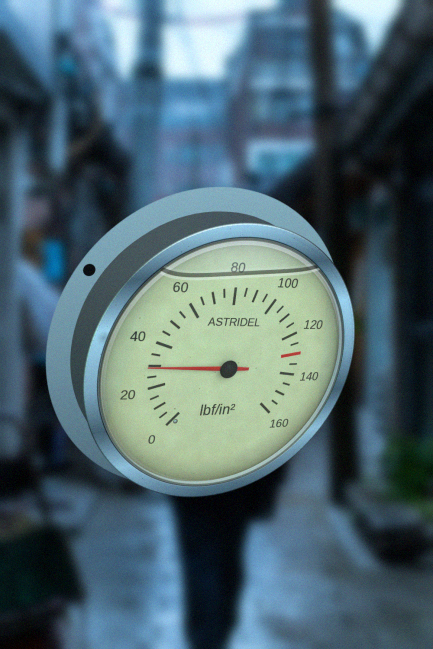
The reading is value=30 unit=psi
